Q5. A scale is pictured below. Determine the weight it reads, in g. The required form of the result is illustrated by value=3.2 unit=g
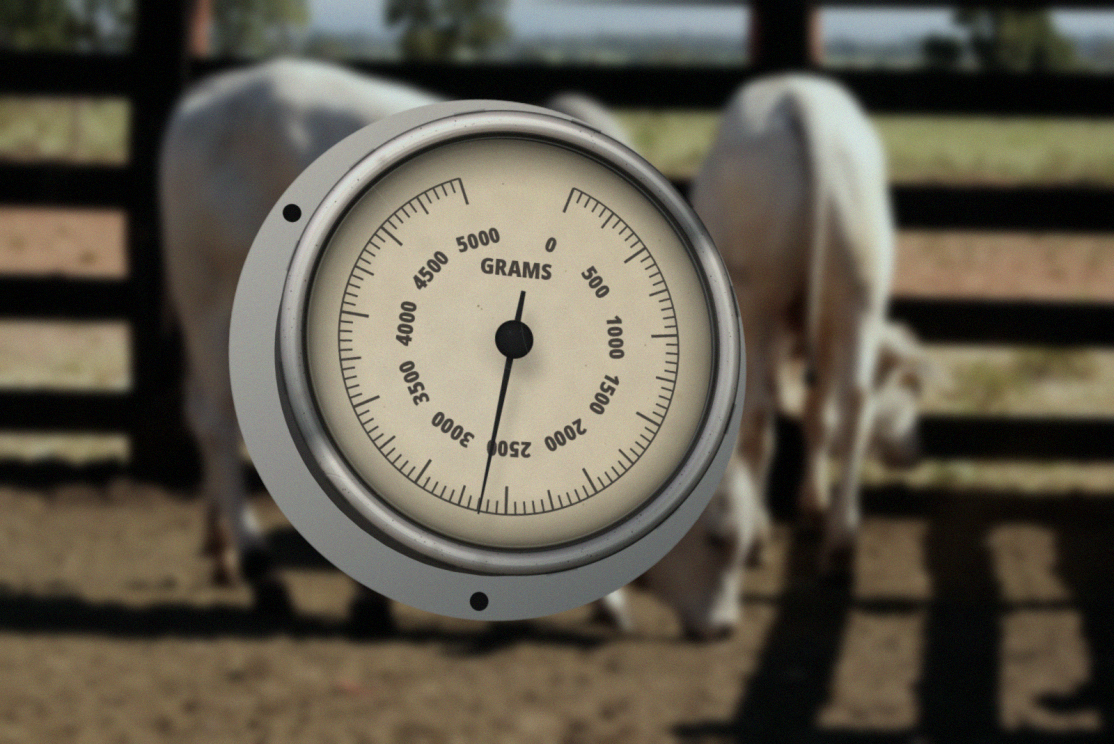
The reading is value=2650 unit=g
